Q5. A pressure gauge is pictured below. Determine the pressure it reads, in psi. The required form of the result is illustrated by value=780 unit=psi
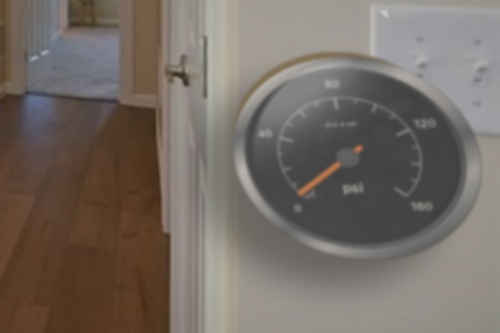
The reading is value=5 unit=psi
